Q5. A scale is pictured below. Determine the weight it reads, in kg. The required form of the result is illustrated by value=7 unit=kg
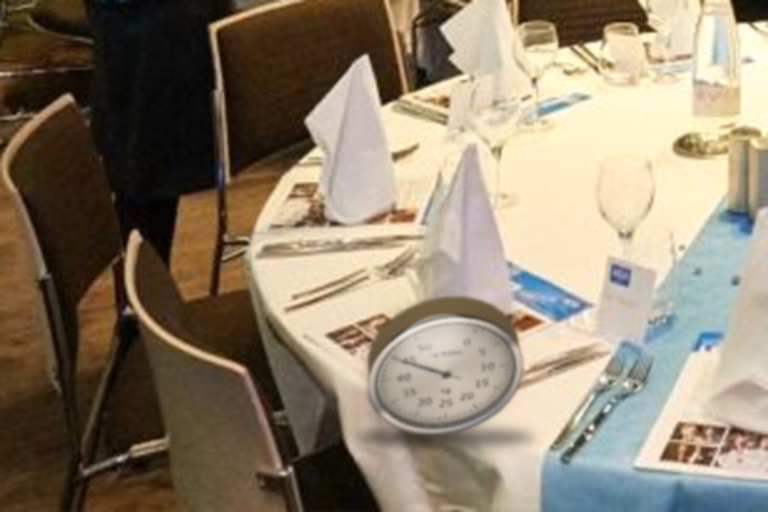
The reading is value=45 unit=kg
